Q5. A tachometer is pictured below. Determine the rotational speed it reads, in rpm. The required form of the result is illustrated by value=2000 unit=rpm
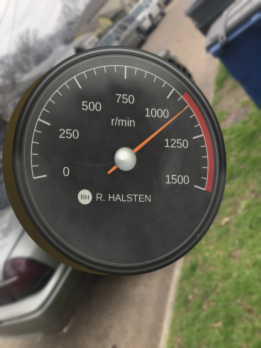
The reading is value=1100 unit=rpm
